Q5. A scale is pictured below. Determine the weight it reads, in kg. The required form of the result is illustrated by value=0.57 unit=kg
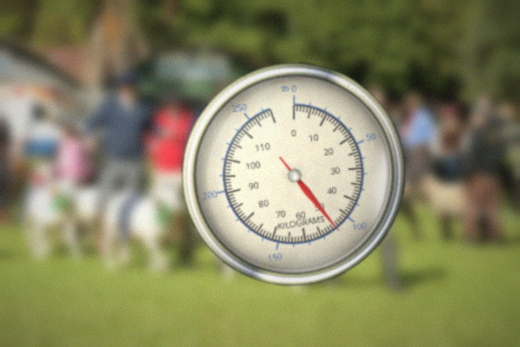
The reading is value=50 unit=kg
